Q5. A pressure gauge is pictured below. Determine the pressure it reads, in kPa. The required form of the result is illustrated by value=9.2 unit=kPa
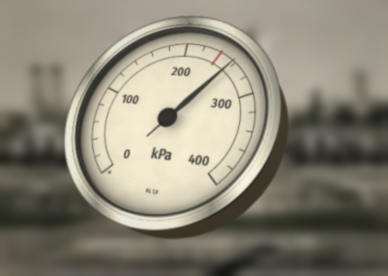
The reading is value=260 unit=kPa
